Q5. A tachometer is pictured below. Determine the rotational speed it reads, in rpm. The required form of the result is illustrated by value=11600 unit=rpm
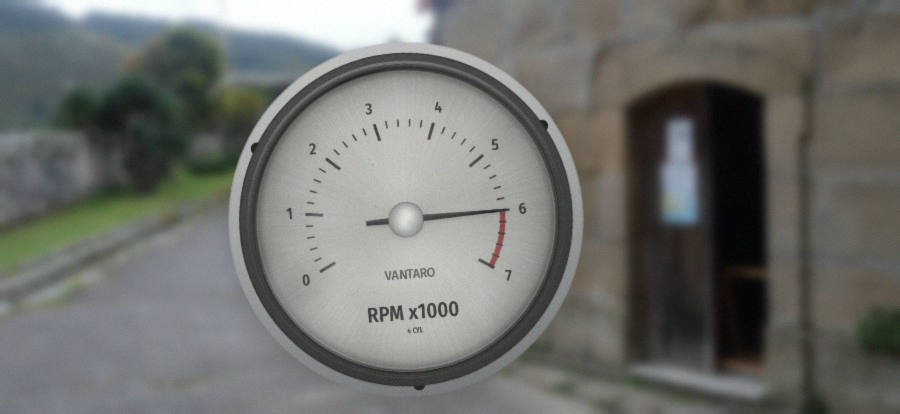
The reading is value=6000 unit=rpm
